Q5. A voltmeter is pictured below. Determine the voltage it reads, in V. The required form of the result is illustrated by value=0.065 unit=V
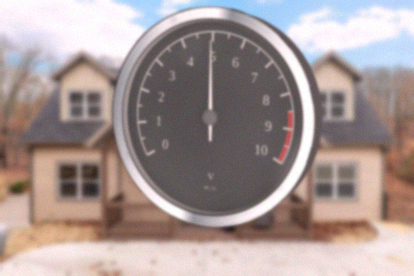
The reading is value=5 unit=V
